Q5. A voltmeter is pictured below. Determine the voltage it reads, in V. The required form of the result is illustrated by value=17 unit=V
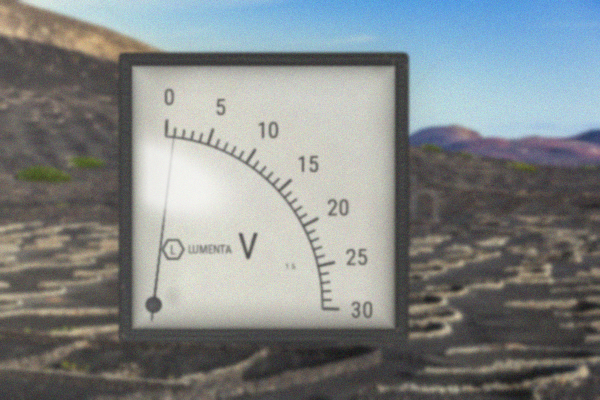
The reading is value=1 unit=V
